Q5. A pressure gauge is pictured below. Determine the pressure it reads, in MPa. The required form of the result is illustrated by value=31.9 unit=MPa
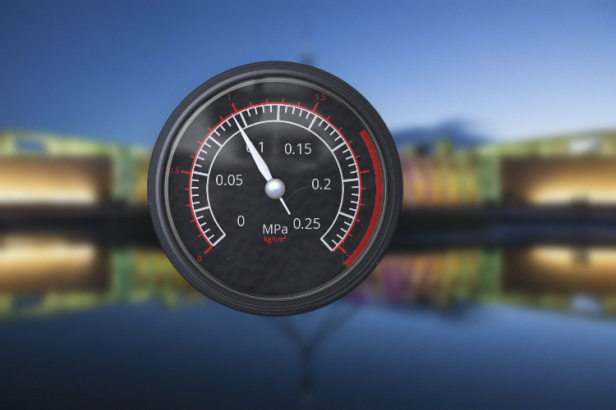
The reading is value=0.095 unit=MPa
